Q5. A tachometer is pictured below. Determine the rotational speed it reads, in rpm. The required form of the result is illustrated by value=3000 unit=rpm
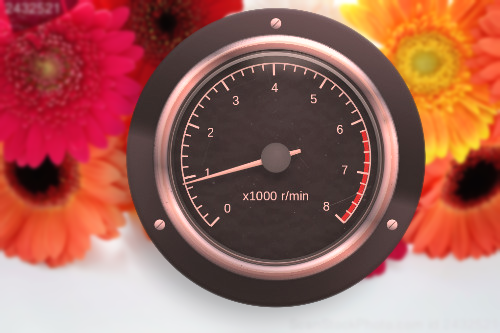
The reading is value=900 unit=rpm
